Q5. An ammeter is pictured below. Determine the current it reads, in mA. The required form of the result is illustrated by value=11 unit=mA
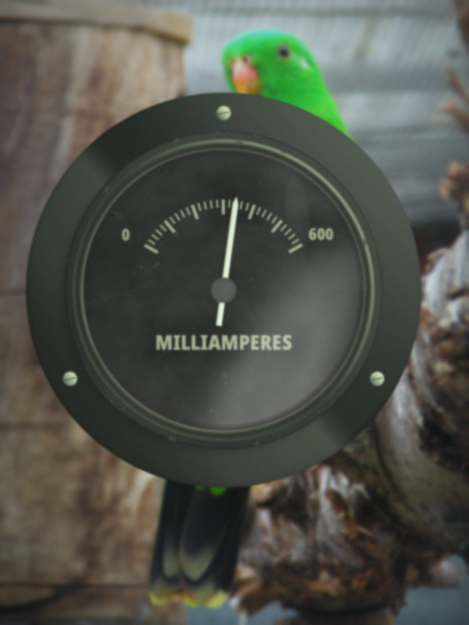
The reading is value=340 unit=mA
